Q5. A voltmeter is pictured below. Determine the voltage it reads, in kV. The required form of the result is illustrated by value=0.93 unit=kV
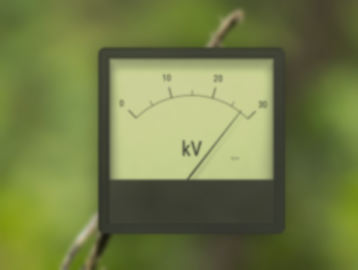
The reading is value=27.5 unit=kV
